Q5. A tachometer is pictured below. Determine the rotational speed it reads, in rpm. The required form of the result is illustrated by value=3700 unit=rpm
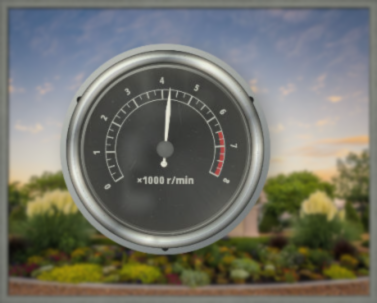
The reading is value=4250 unit=rpm
